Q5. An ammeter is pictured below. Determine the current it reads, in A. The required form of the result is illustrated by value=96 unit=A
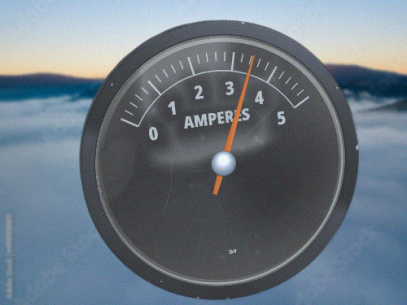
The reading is value=3.4 unit=A
